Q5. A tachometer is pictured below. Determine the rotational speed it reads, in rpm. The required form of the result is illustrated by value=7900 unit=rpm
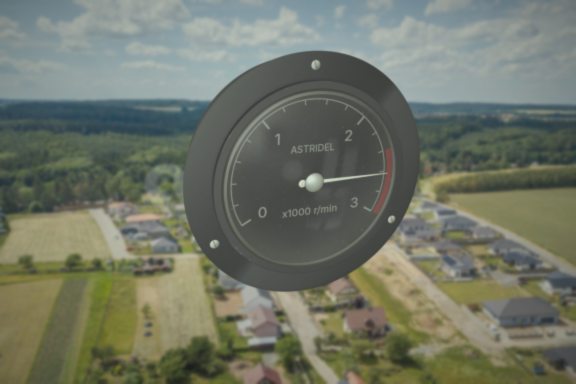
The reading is value=2600 unit=rpm
